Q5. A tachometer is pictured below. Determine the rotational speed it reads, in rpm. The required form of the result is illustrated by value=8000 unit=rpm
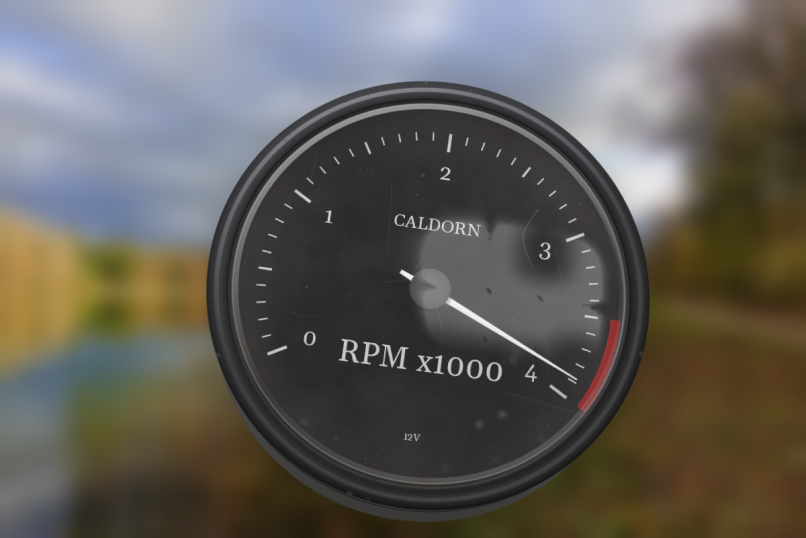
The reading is value=3900 unit=rpm
